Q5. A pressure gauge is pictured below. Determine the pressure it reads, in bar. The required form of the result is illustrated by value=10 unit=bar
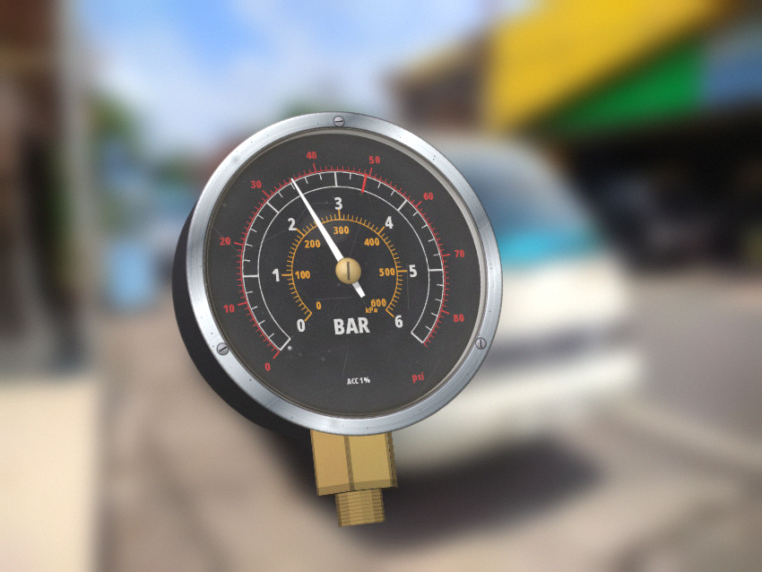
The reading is value=2.4 unit=bar
